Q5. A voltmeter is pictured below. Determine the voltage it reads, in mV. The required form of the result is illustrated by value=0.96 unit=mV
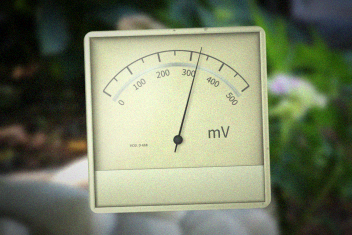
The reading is value=325 unit=mV
